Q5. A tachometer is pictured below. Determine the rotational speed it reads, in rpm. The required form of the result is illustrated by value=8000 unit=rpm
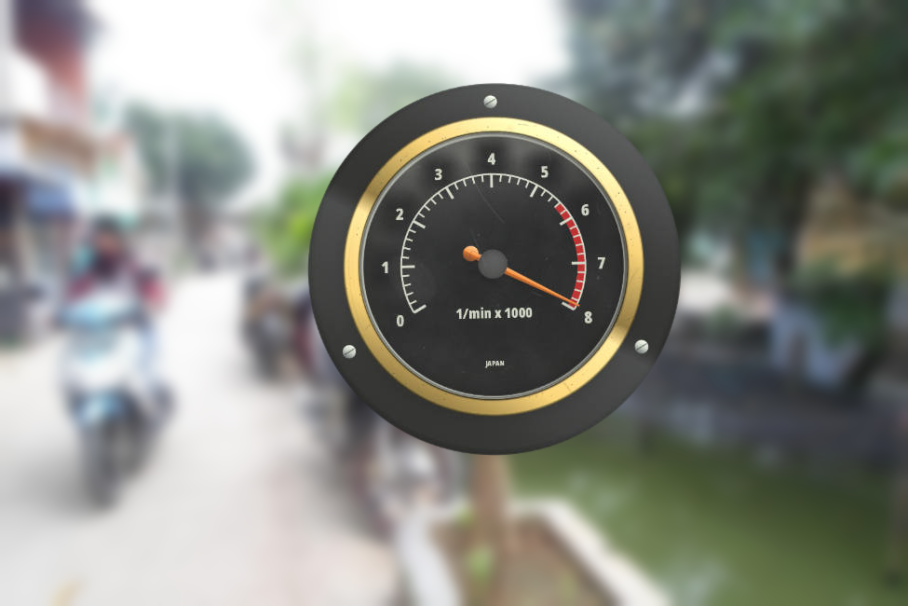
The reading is value=7900 unit=rpm
